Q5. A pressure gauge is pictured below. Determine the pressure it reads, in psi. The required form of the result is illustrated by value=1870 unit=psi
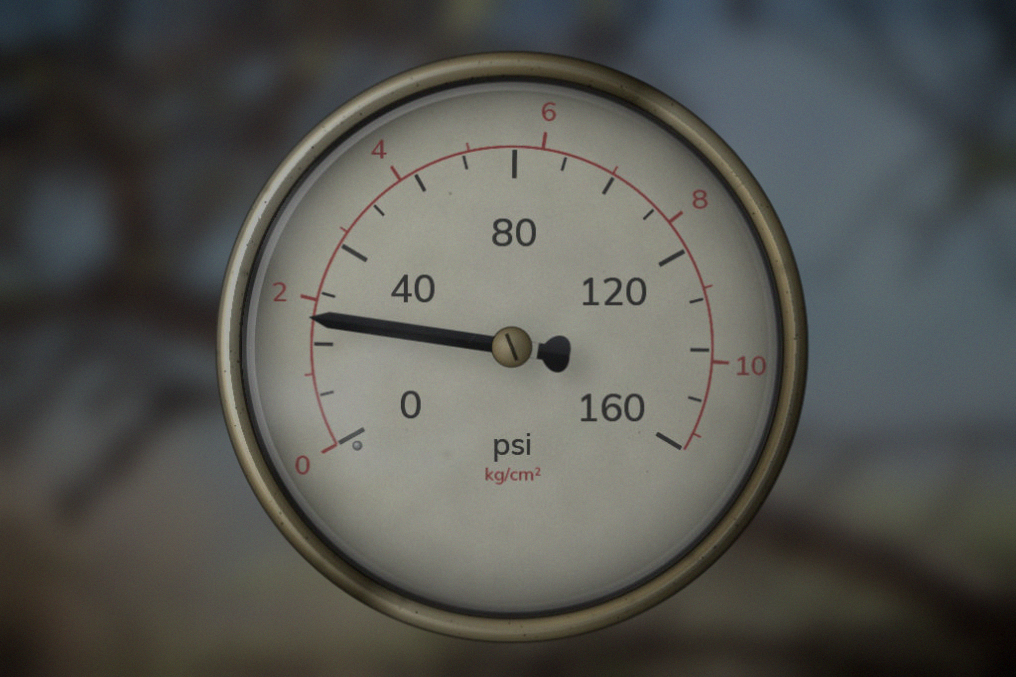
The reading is value=25 unit=psi
